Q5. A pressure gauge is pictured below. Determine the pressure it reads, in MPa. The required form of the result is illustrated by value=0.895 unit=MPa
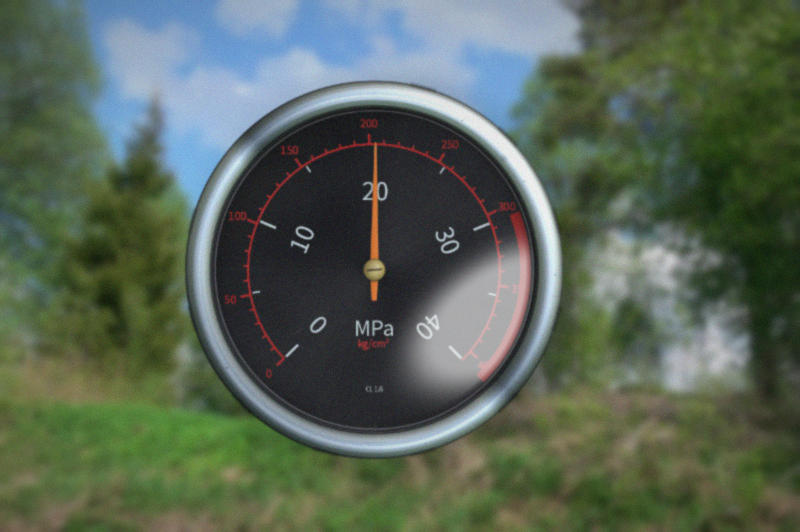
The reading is value=20 unit=MPa
